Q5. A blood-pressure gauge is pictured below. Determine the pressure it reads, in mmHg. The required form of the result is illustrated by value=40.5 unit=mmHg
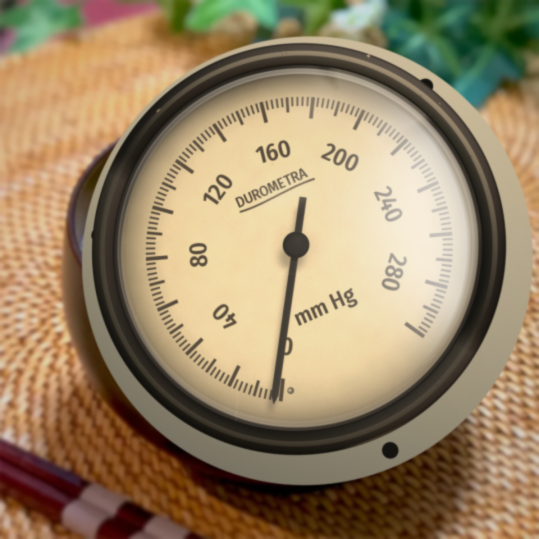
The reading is value=2 unit=mmHg
